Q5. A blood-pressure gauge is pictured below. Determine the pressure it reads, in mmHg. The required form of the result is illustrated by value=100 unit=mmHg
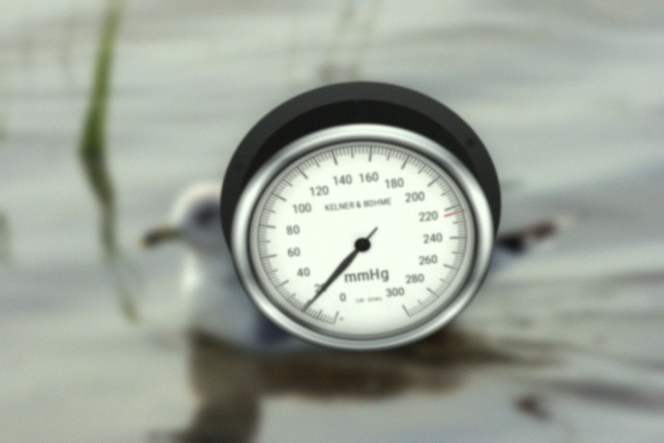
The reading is value=20 unit=mmHg
